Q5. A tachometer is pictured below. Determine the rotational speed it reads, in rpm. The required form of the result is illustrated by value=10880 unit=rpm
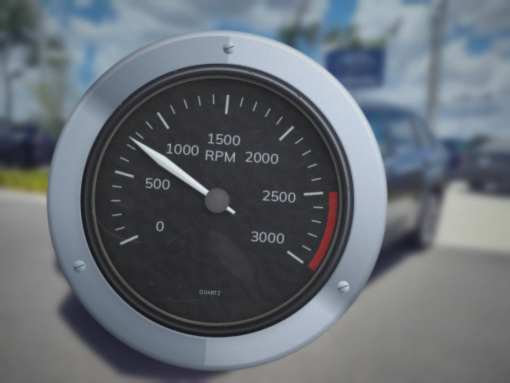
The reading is value=750 unit=rpm
